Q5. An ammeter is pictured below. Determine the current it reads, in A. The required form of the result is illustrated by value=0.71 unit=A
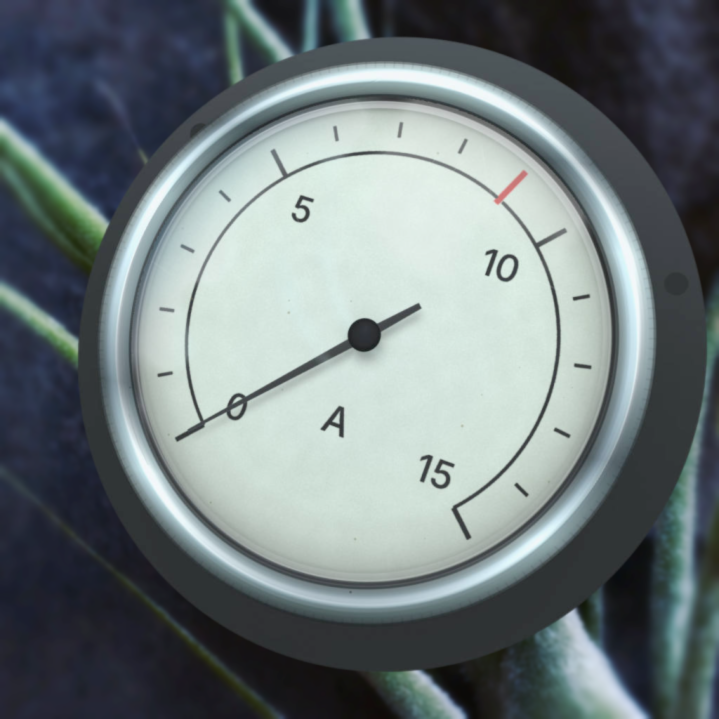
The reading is value=0 unit=A
